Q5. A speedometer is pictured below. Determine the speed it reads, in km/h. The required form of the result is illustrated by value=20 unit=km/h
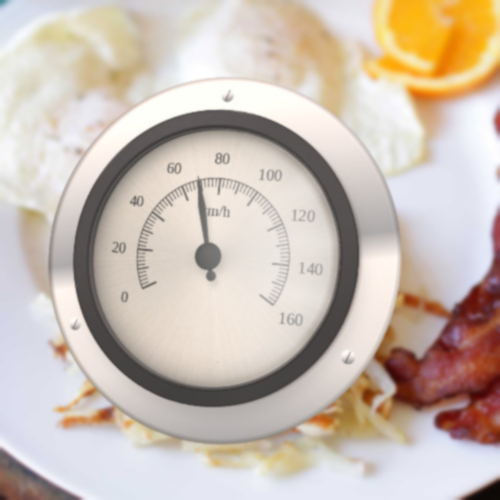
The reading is value=70 unit=km/h
